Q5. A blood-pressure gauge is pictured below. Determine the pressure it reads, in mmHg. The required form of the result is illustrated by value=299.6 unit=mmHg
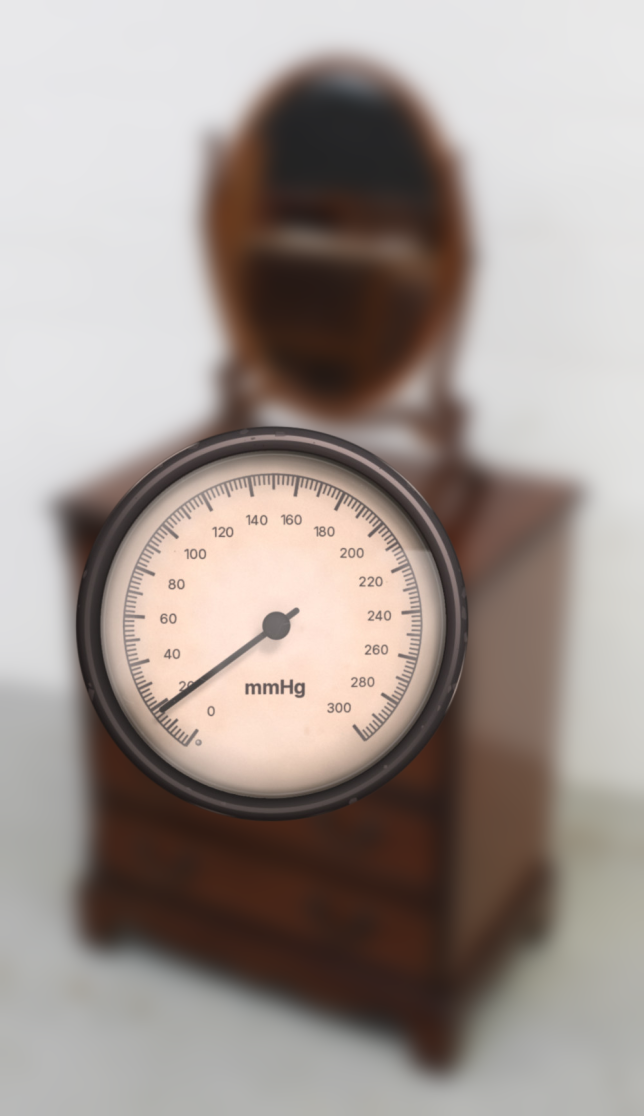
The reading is value=18 unit=mmHg
